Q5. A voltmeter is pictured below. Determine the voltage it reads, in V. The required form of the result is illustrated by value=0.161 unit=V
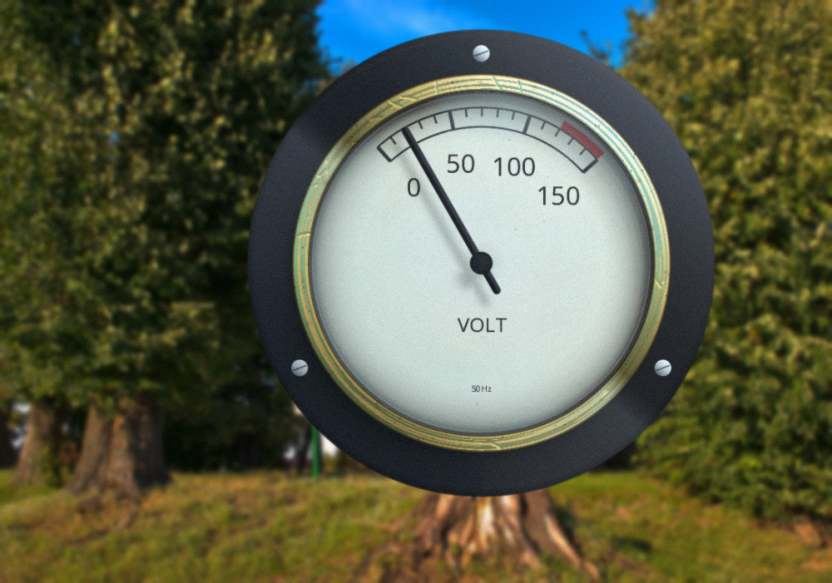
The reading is value=20 unit=V
